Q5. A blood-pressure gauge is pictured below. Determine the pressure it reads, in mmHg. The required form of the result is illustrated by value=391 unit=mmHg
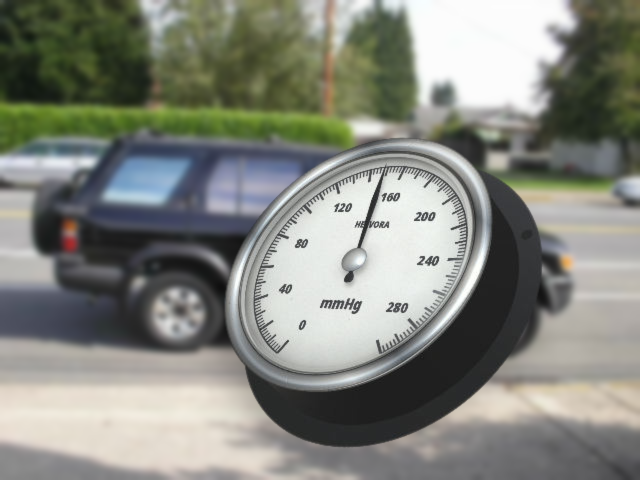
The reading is value=150 unit=mmHg
